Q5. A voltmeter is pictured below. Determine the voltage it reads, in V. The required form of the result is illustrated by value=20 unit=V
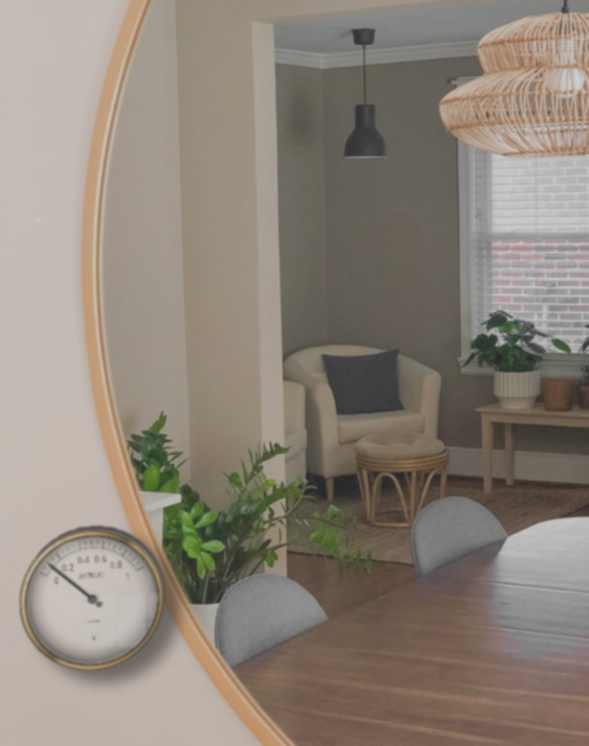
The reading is value=0.1 unit=V
